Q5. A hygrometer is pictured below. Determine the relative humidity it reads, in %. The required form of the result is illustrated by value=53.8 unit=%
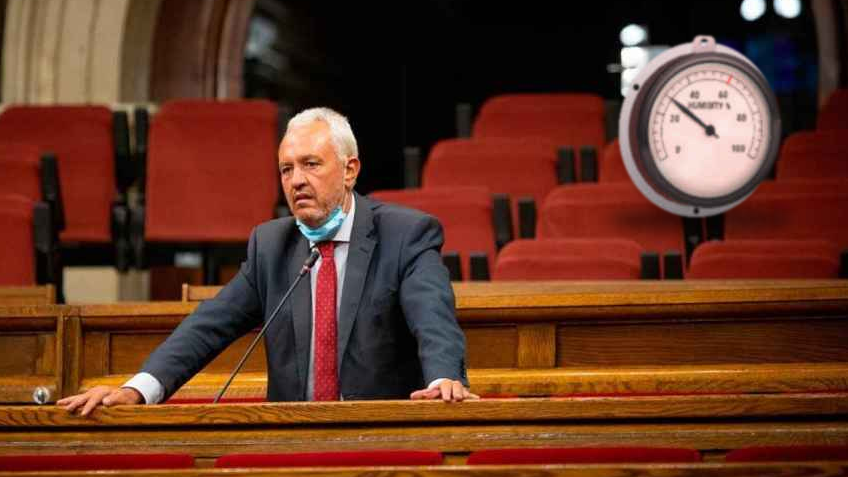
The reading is value=28 unit=%
